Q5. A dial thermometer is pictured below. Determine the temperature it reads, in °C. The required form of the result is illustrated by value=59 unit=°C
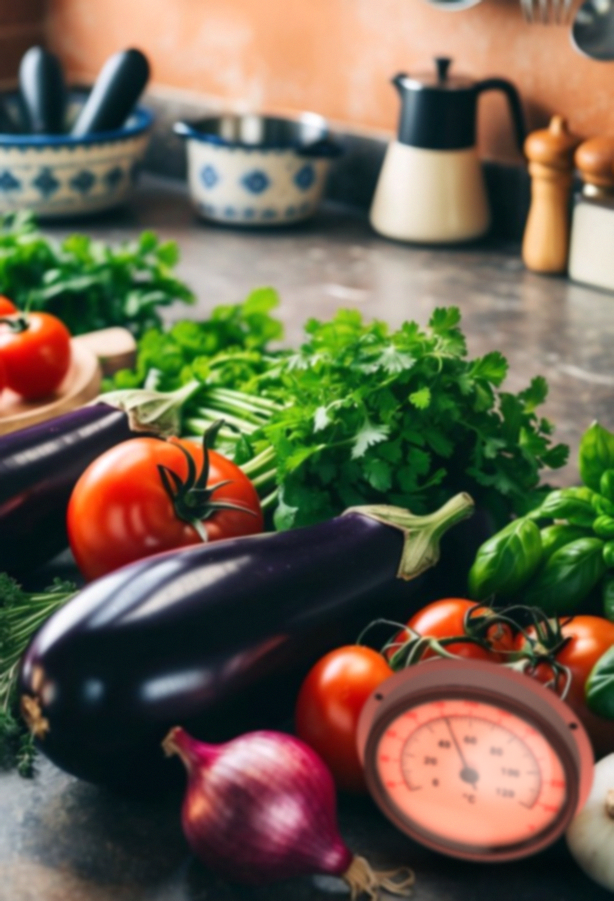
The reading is value=50 unit=°C
